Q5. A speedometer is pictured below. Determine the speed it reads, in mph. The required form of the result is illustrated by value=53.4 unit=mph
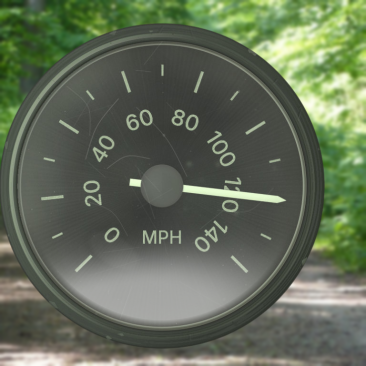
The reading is value=120 unit=mph
